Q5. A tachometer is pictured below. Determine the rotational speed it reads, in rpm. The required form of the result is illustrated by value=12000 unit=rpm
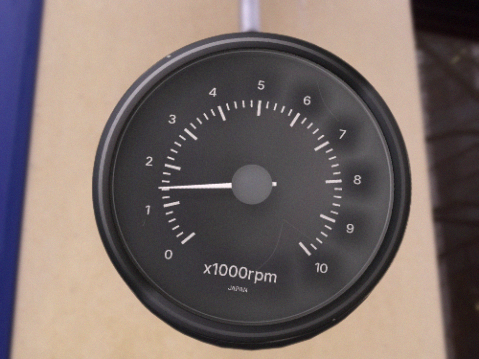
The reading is value=1400 unit=rpm
